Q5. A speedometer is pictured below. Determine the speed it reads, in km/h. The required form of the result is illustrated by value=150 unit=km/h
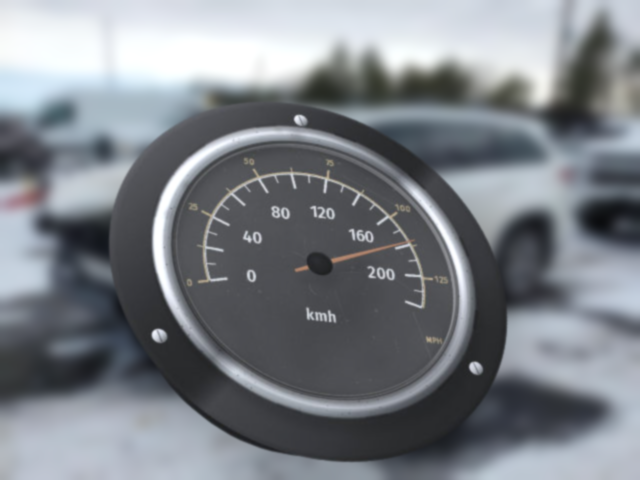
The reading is value=180 unit=km/h
